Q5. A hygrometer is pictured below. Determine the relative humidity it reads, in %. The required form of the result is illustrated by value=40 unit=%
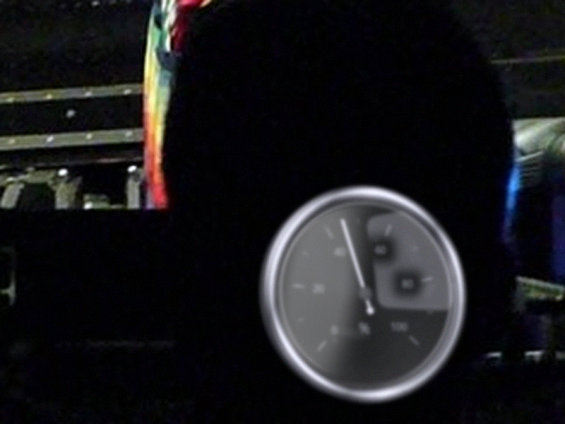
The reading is value=45 unit=%
